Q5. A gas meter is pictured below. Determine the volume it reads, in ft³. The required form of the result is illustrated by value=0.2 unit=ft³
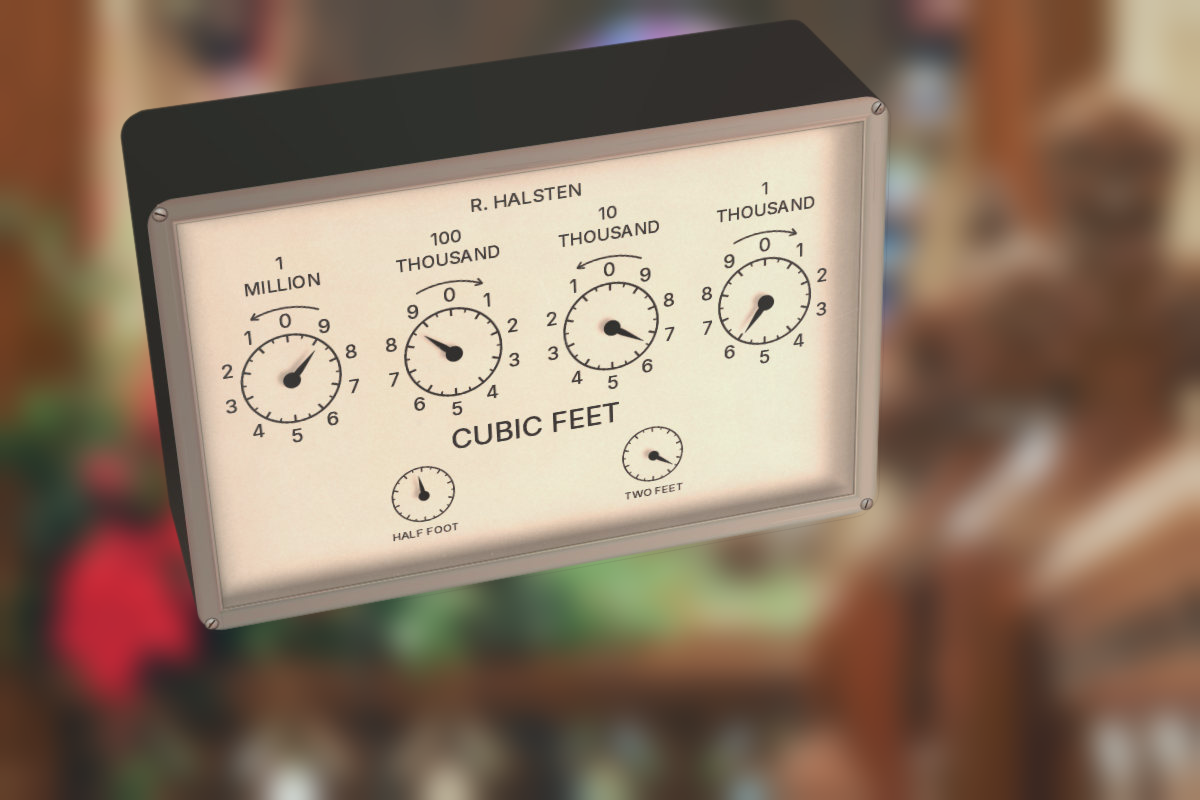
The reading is value=886600 unit=ft³
